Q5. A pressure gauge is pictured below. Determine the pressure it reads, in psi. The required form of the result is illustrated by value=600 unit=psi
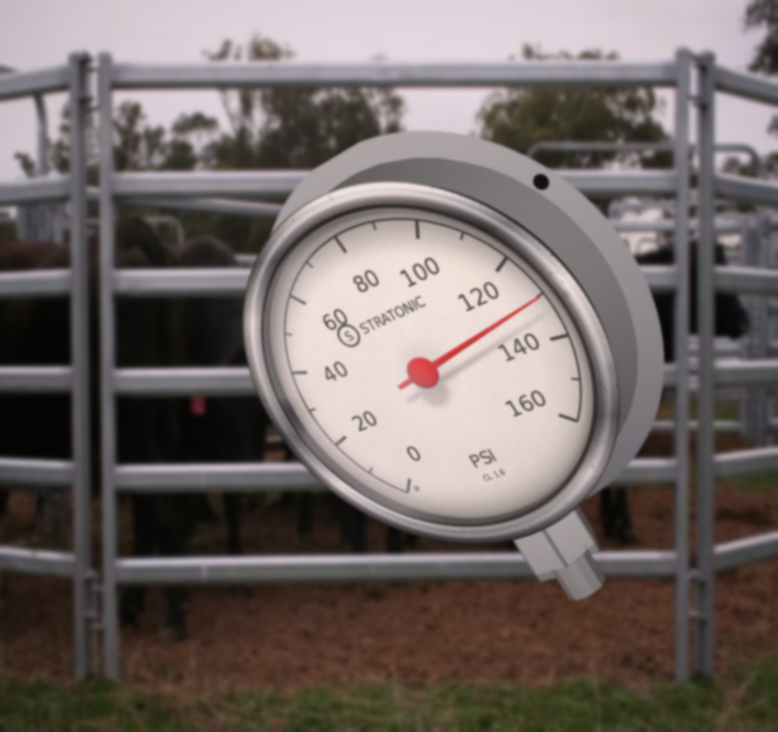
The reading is value=130 unit=psi
